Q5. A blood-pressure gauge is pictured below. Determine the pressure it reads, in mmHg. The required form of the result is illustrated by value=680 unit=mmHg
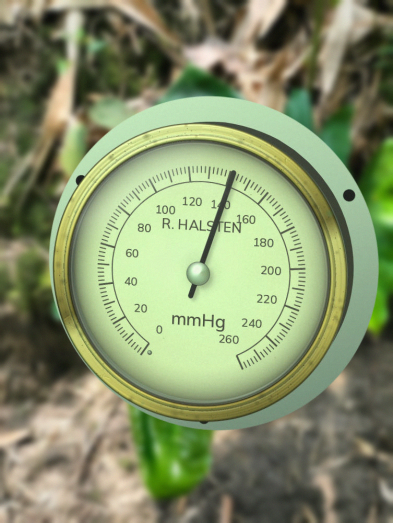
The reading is value=142 unit=mmHg
